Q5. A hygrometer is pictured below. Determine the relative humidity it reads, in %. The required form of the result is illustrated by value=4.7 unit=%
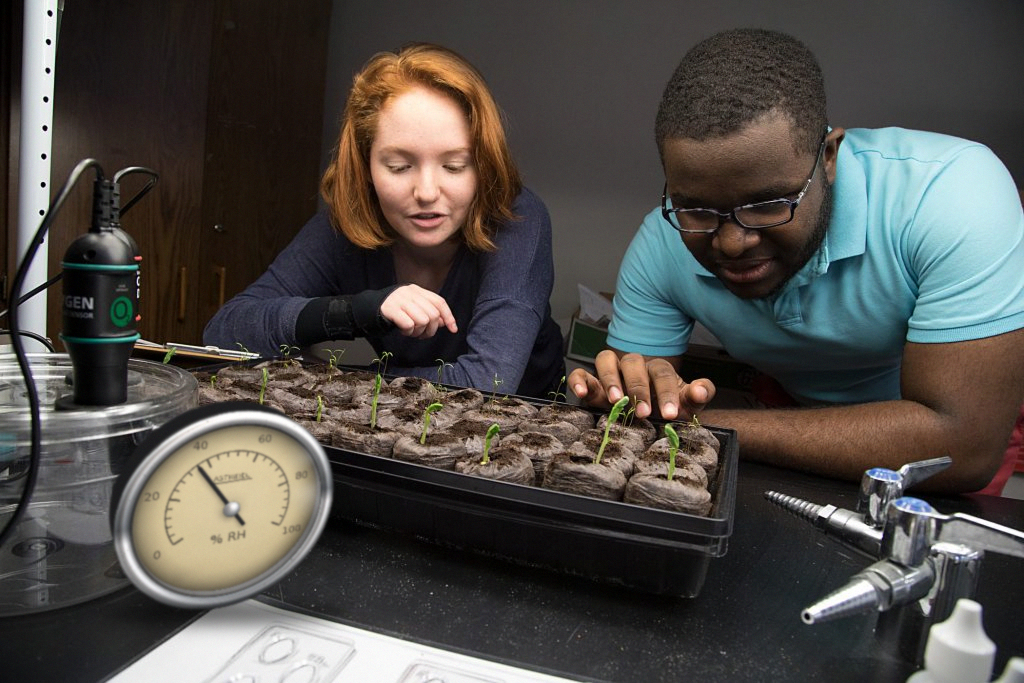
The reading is value=36 unit=%
